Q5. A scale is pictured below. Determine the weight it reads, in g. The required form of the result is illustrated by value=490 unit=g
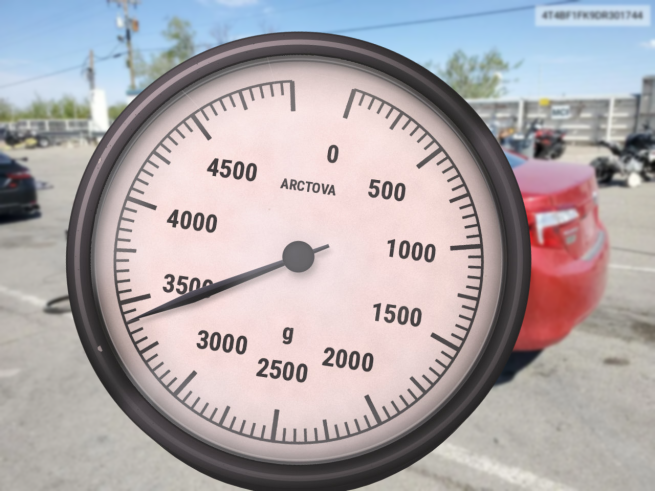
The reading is value=3400 unit=g
